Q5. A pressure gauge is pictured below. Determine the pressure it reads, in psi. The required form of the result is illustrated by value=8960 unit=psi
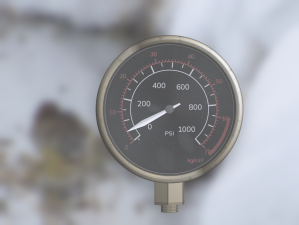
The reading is value=50 unit=psi
